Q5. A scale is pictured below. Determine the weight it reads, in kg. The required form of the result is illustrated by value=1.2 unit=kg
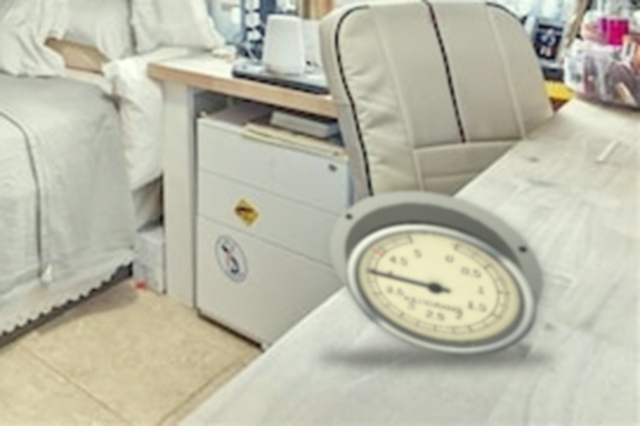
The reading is value=4 unit=kg
